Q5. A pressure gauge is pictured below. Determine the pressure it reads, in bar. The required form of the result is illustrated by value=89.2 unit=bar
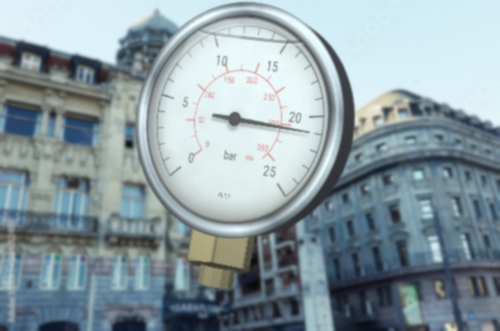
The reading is value=21 unit=bar
